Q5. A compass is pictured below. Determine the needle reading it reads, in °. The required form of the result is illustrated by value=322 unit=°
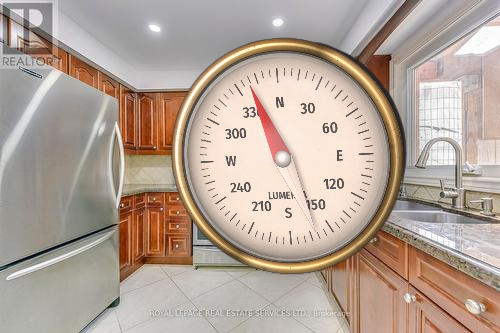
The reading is value=340 unit=°
